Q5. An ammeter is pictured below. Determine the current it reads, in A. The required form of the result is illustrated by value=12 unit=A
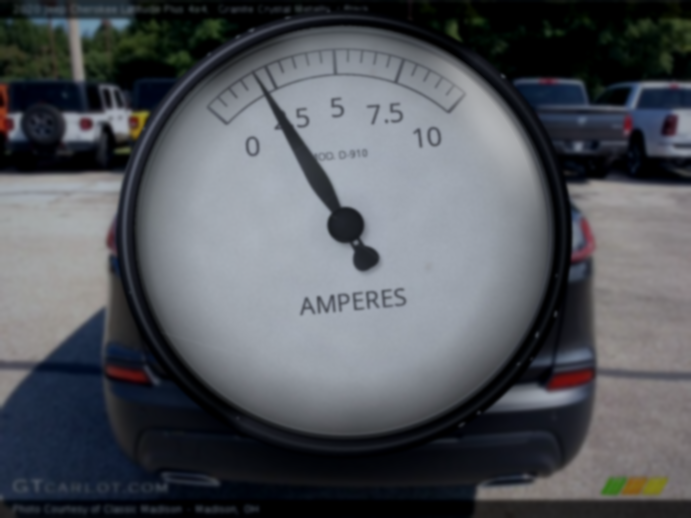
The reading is value=2 unit=A
